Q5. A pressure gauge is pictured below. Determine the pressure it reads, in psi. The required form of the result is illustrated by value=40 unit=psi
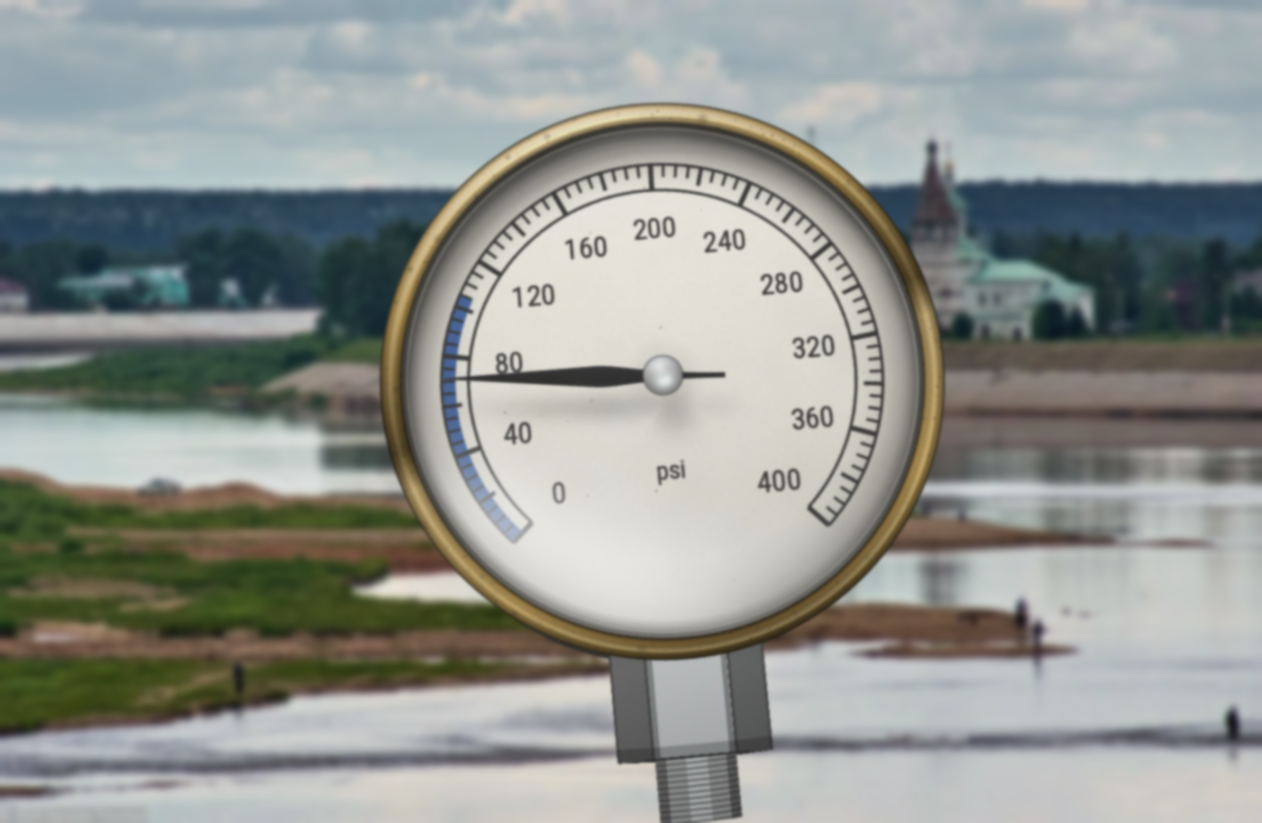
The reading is value=70 unit=psi
